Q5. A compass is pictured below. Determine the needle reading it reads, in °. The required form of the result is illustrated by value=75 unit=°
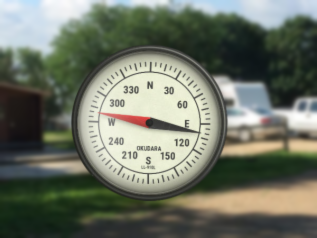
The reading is value=280 unit=°
